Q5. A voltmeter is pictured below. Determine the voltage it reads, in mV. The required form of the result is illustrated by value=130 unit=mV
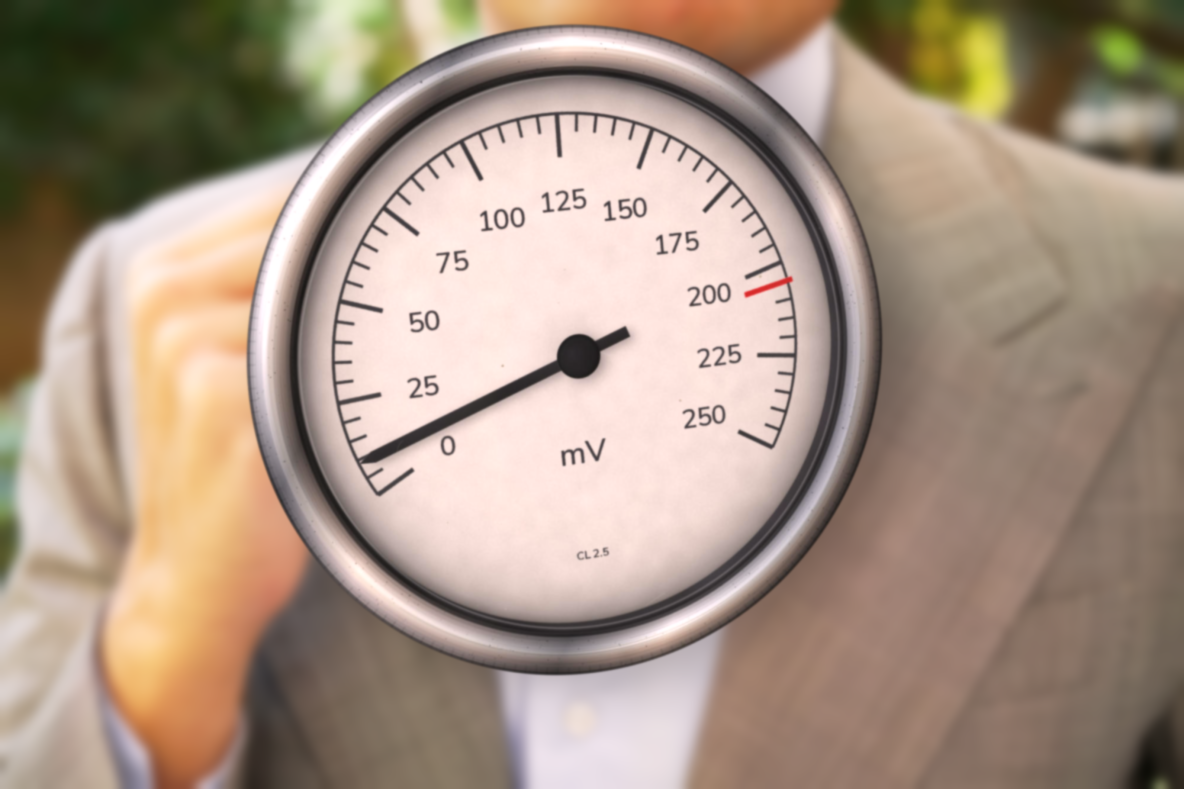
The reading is value=10 unit=mV
